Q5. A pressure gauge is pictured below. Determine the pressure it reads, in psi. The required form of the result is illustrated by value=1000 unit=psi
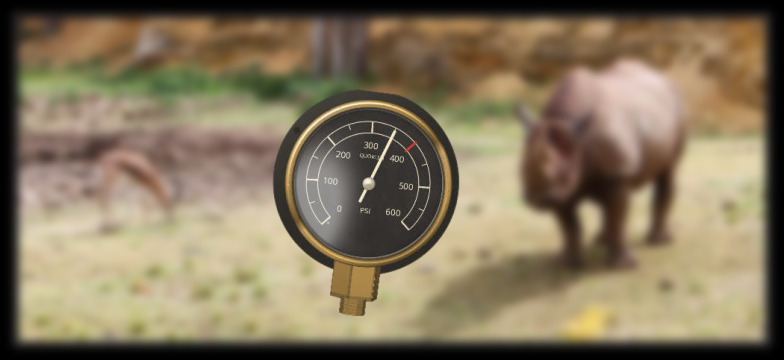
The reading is value=350 unit=psi
